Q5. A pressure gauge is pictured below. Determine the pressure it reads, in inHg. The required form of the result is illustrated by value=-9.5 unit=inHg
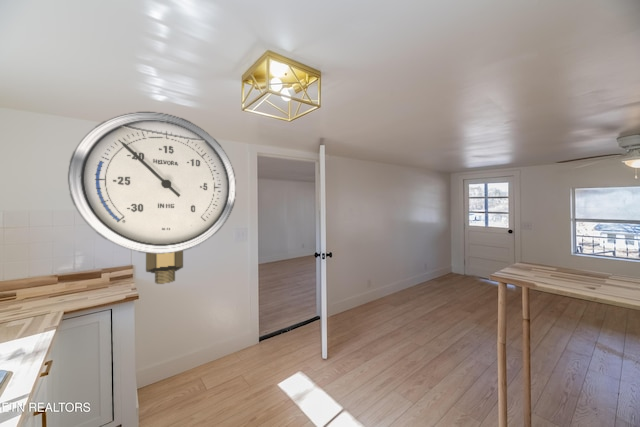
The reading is value=-20 unit=inHg
